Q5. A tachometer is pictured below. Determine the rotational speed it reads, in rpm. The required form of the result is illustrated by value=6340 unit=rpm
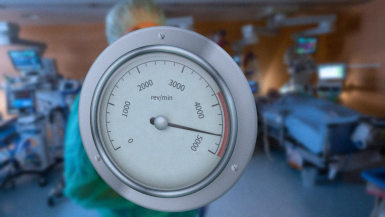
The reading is value=4600 unit=rpm
